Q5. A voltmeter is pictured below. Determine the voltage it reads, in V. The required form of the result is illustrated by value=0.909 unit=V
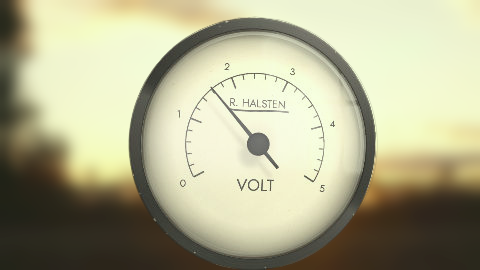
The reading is value=1.6 unit=V
